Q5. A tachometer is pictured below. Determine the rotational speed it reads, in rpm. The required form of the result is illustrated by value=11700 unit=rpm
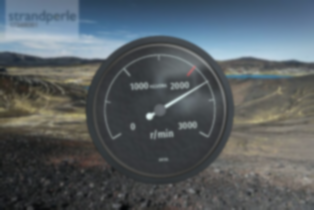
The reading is value=2250 unit=rpm
